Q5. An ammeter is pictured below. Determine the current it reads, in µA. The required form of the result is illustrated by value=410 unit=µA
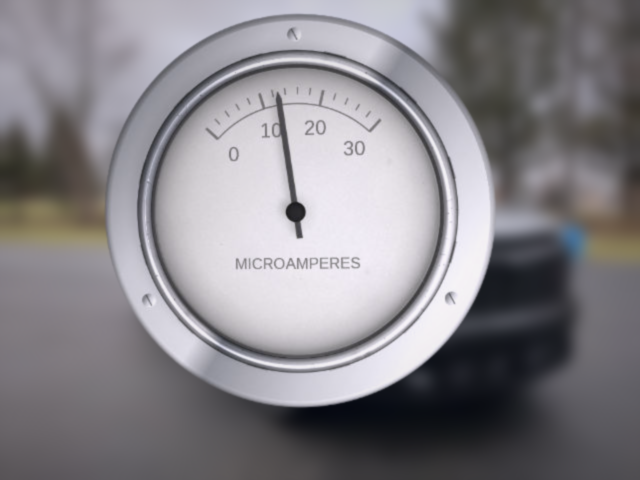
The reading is value=13 unit=µA
